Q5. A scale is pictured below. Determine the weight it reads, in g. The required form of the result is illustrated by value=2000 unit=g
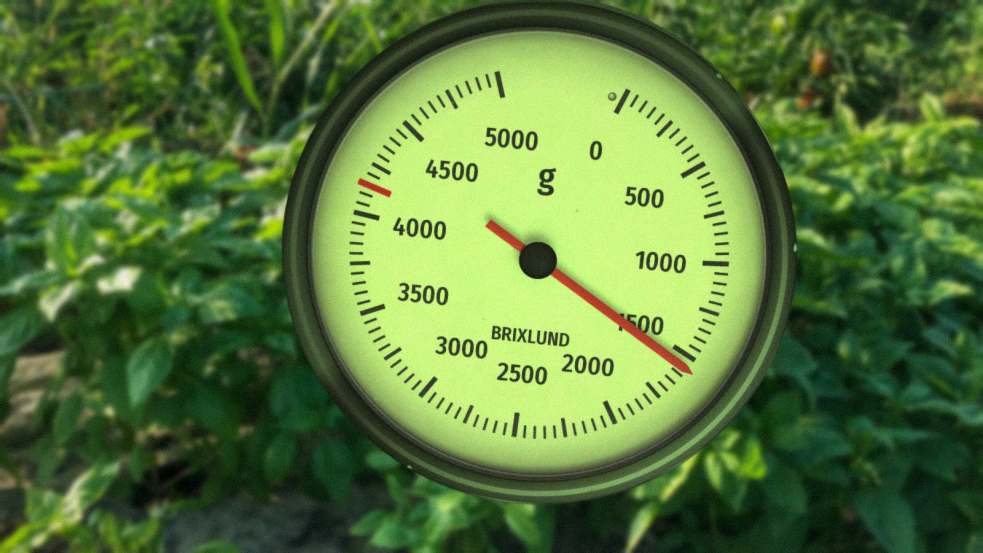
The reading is value=1550 unit=g
